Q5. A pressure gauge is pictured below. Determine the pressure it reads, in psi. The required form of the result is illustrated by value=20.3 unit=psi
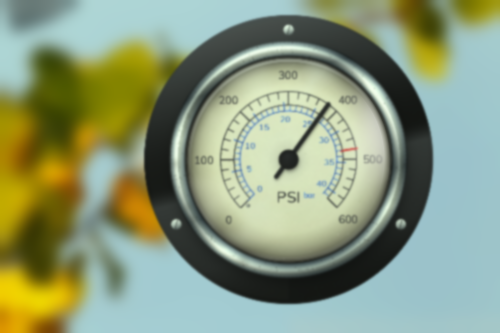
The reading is value=380 unit=psi
